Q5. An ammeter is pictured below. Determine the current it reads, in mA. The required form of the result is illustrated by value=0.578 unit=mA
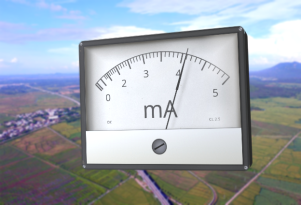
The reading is value=4.1 unit=mA
